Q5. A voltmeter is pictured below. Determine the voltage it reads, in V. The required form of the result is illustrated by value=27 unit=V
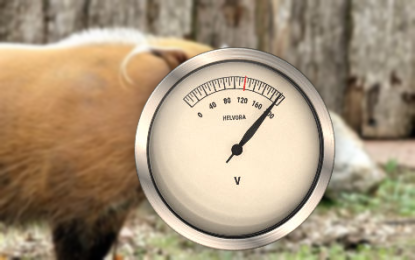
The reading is value=190 unit=V
